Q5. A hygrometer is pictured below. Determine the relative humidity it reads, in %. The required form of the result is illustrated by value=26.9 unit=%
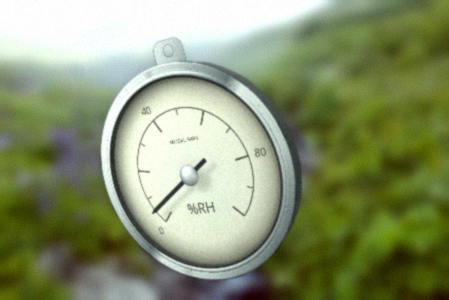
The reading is value=5 unit=%
